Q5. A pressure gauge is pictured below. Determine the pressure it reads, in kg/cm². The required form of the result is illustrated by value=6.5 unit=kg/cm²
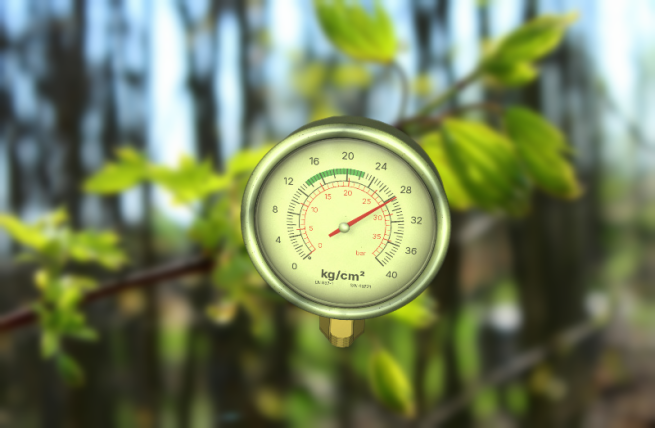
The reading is value=28 unit=kg/cm²
